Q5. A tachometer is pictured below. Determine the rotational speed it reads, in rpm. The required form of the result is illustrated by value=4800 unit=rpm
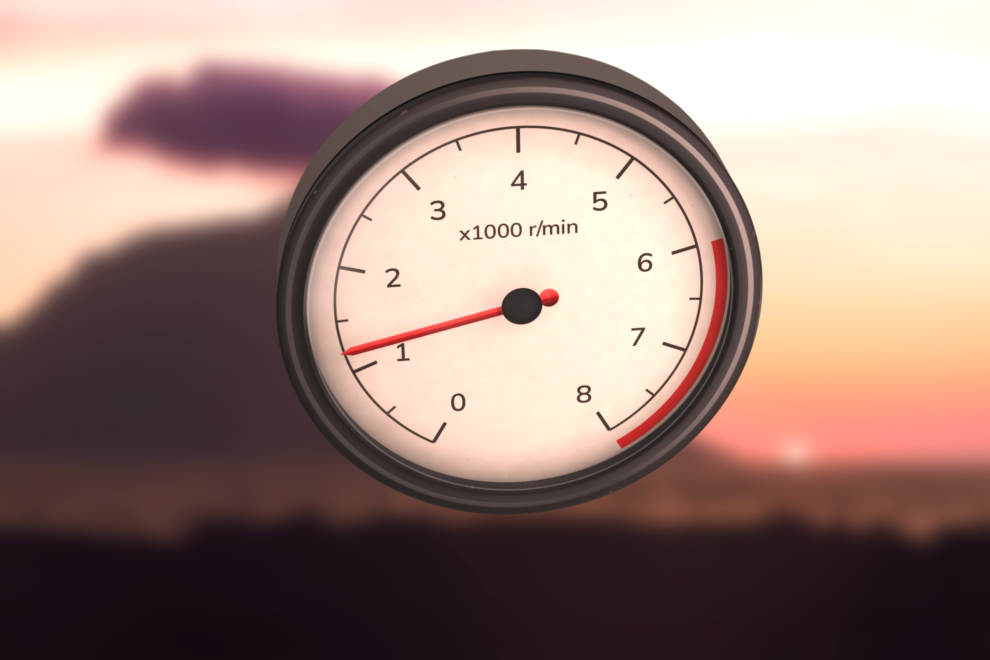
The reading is value=1250 unit=rpm
